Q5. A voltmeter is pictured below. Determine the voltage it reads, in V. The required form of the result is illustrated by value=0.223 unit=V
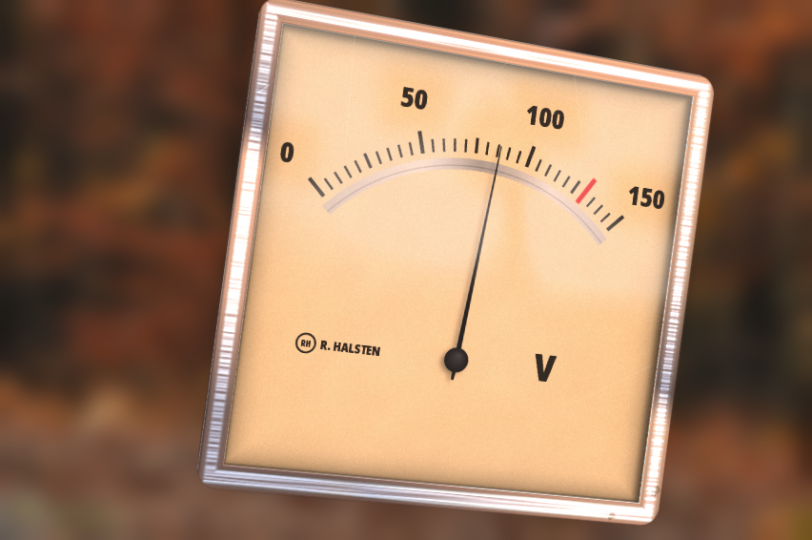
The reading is value=85 unit=V
